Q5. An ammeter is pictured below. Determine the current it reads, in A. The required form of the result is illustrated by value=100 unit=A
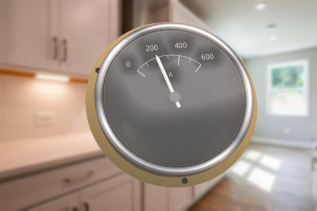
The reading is value=200 unit=A
